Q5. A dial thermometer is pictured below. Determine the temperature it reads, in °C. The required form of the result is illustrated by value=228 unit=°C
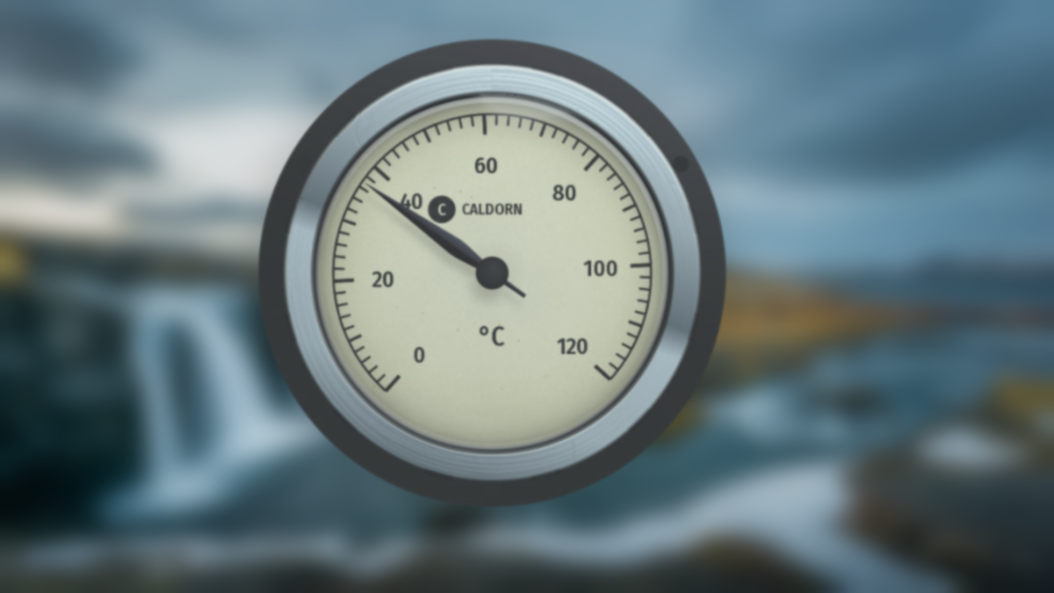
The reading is value=37 unit=°C
